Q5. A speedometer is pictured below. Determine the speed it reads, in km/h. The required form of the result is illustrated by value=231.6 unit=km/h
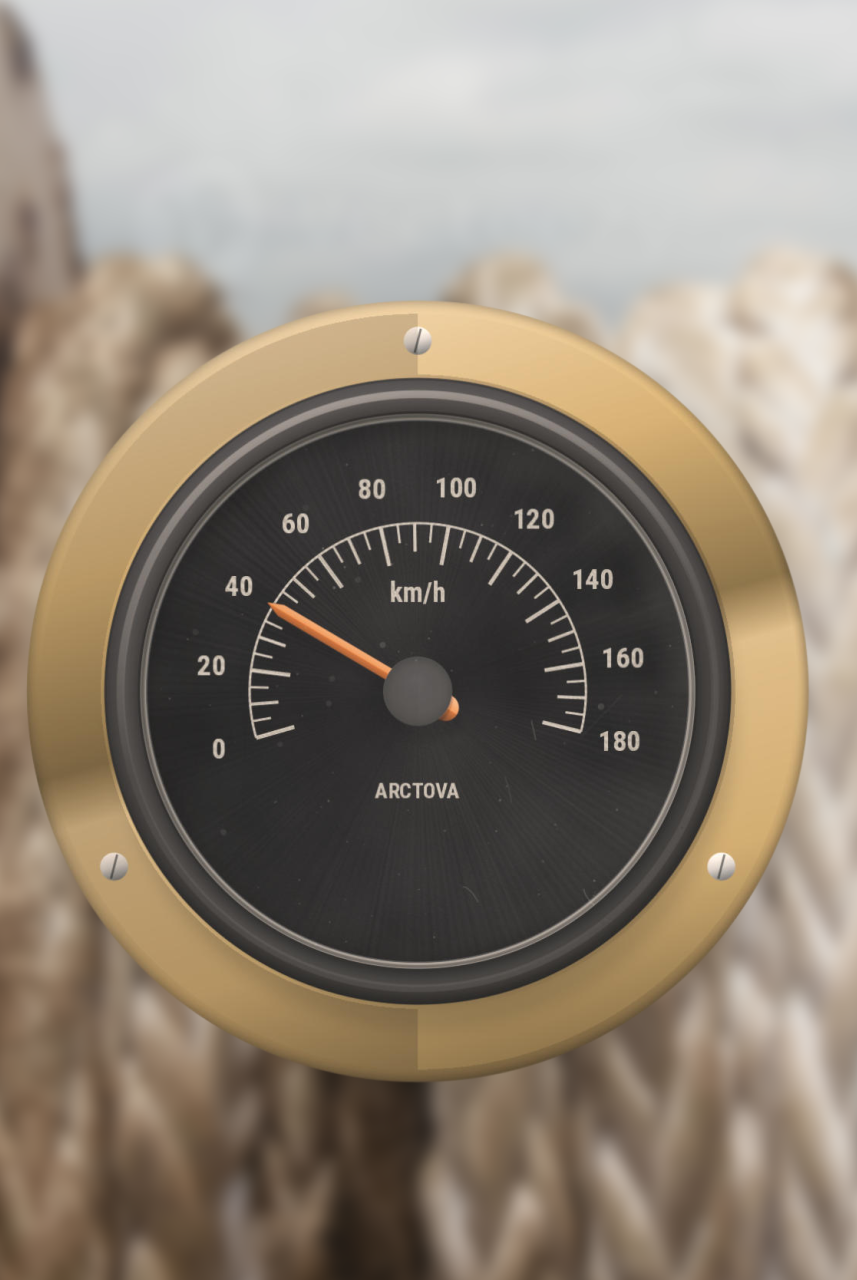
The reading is value=40 unit=km/h
